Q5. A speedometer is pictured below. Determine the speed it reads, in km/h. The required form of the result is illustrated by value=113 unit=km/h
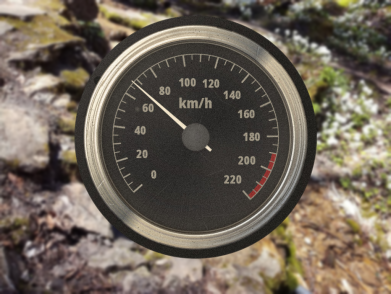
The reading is value=67.5 unit=km/h
